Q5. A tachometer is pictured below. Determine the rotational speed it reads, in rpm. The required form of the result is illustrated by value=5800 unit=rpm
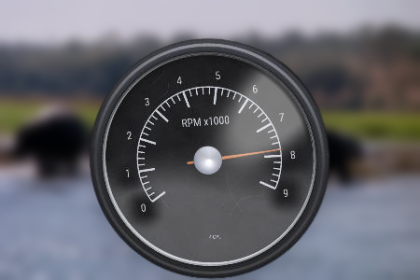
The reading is value=7800 unit=rpm
